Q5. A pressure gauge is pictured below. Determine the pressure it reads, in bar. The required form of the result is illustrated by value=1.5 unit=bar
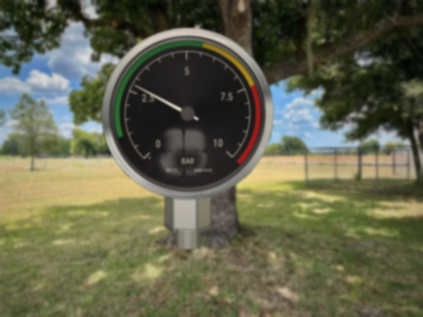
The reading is value=2.75 unit=bar
